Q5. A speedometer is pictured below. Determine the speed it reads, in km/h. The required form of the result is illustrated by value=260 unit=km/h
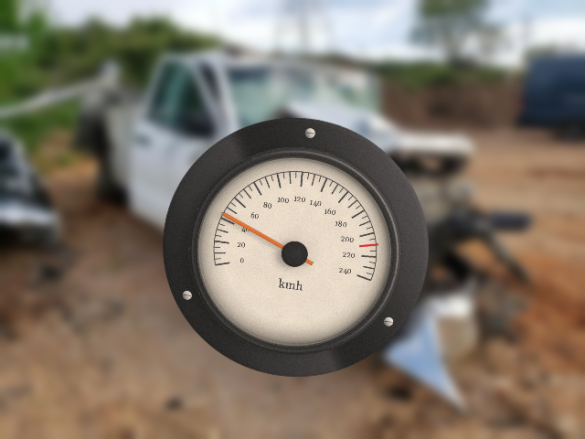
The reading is value=45 unit=km/h
